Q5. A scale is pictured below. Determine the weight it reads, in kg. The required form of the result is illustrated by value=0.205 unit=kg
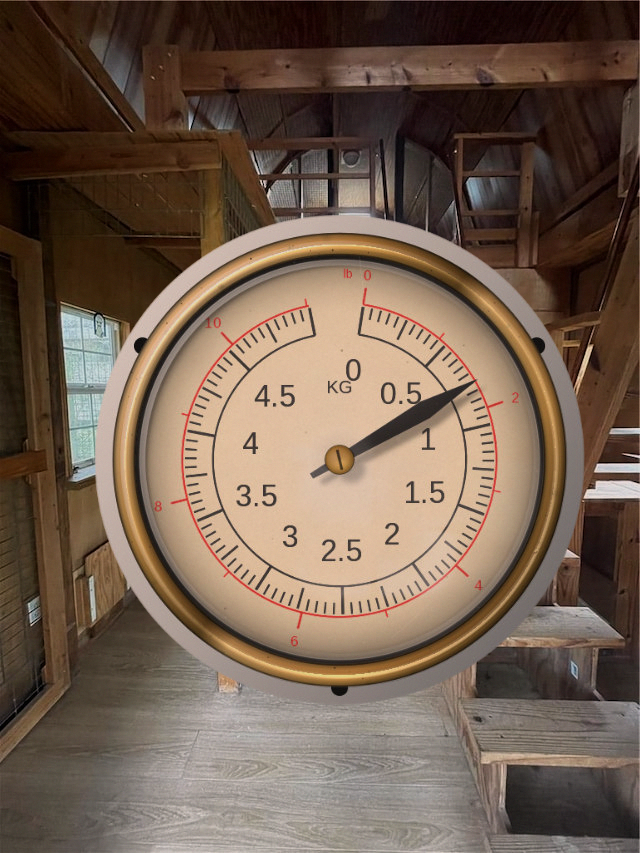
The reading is value=0.75 unit=kg
